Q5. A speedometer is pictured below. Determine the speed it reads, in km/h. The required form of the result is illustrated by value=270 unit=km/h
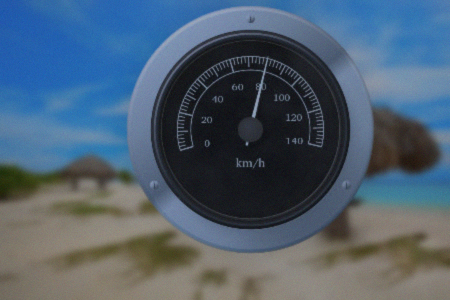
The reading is value=80 unit=km/h
